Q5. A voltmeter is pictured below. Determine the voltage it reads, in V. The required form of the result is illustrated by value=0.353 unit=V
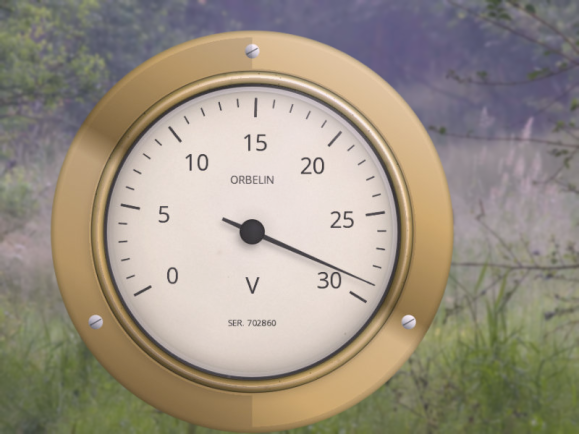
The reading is value=29 unit=V
